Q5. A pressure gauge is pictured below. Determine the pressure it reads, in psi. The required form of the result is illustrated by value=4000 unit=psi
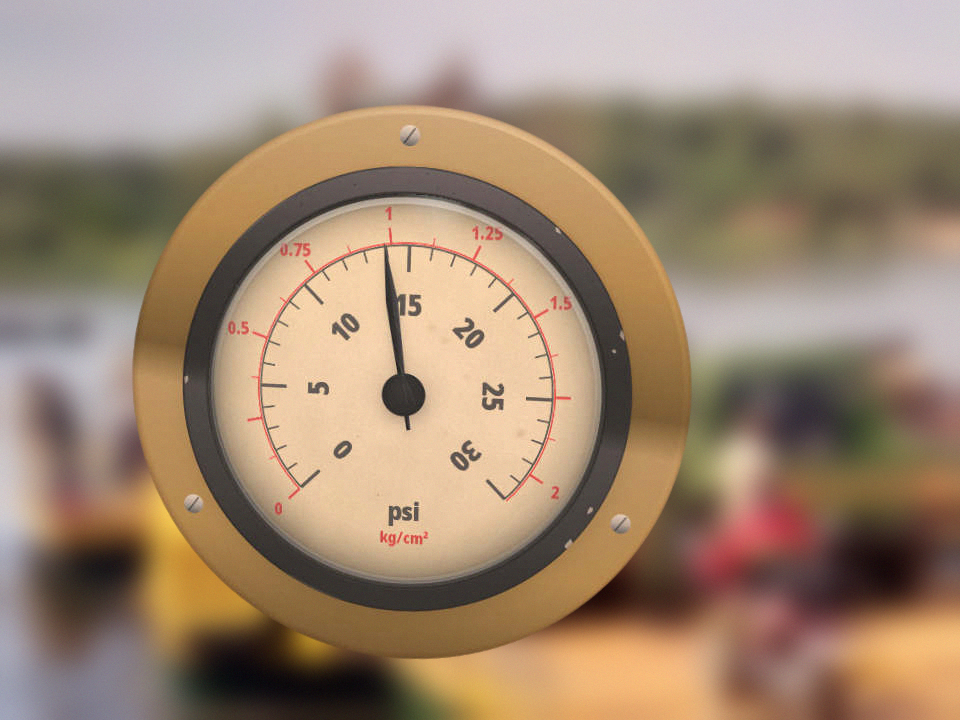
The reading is value=14 unit=psi
